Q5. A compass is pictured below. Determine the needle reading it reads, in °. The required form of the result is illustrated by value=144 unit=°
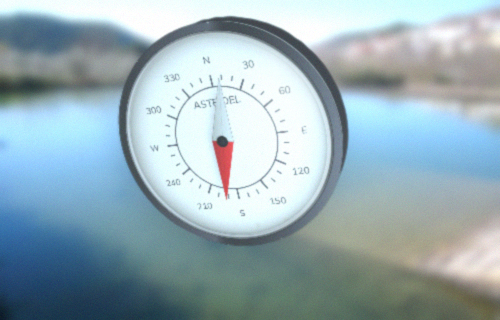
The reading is value=190 unit=°
